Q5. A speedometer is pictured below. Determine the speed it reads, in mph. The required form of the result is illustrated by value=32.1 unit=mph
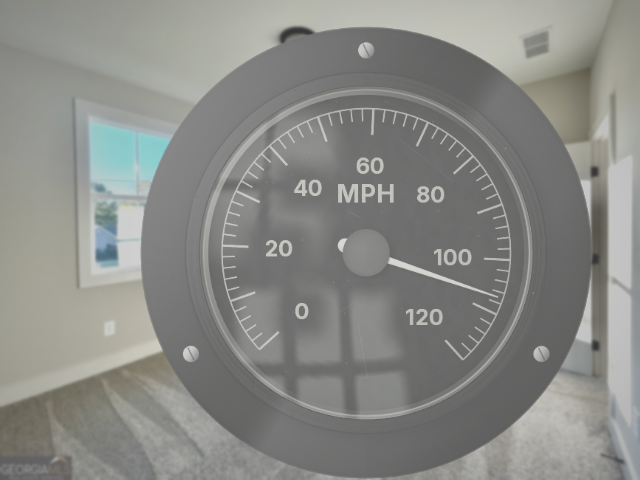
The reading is value=107 unit=mph
